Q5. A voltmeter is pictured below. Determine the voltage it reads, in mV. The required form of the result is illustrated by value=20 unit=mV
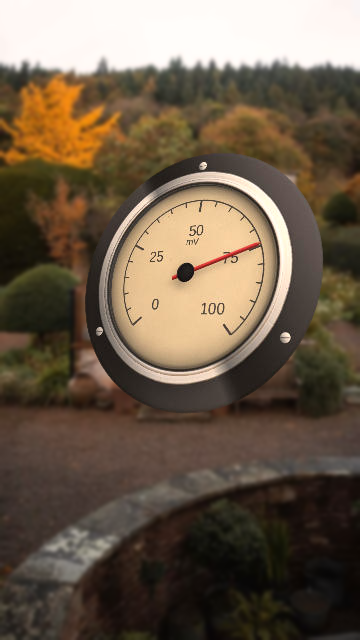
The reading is value=75 unit=mV
